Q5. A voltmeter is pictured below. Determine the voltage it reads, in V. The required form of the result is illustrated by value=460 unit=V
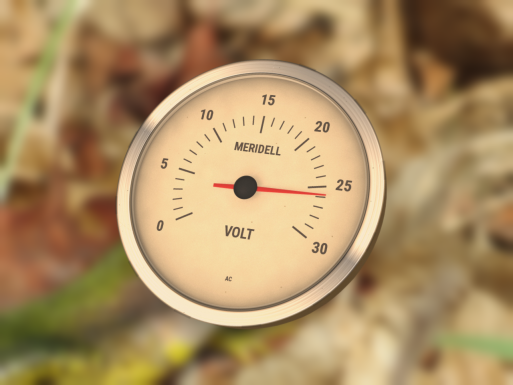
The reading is value=26 unit=V
